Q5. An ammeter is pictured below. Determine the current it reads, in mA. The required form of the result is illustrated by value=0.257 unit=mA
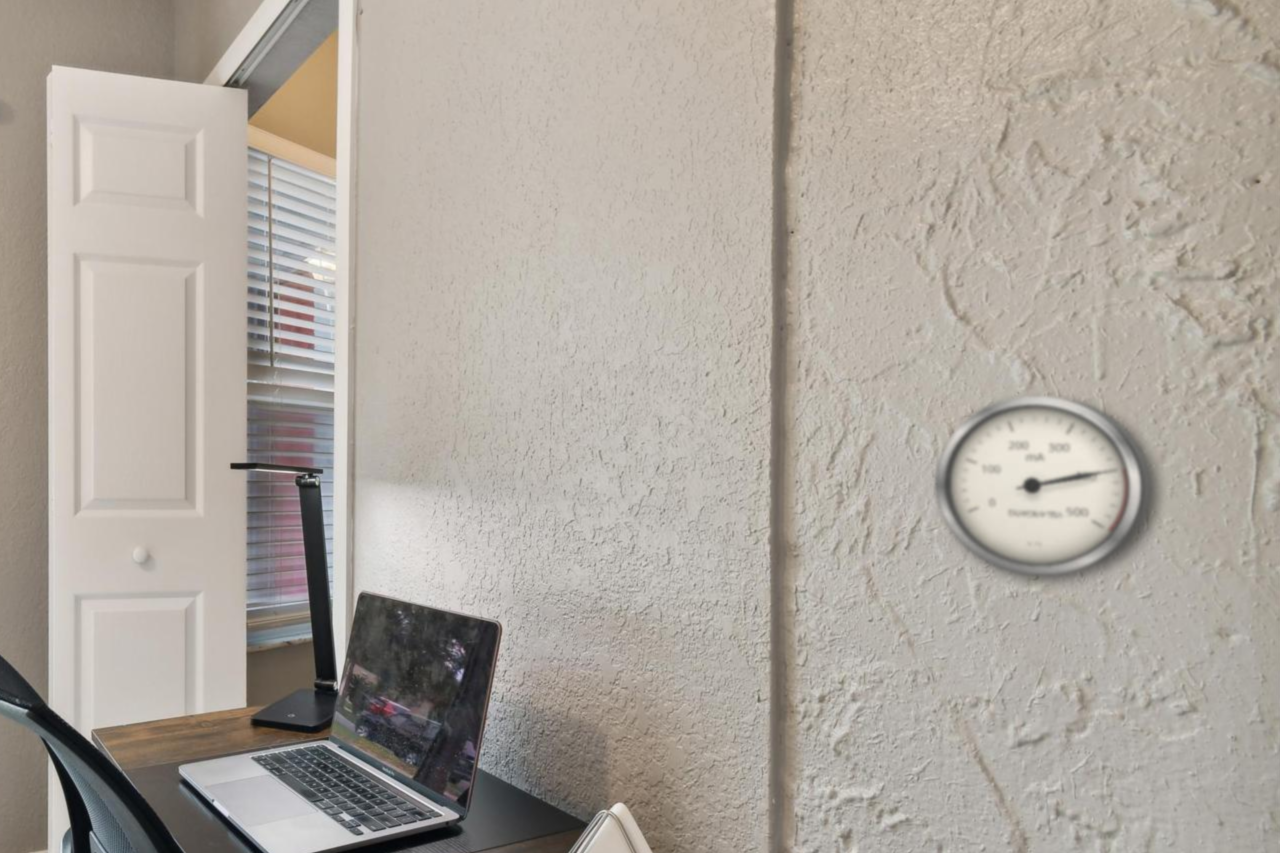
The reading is value=400 unit=mA
